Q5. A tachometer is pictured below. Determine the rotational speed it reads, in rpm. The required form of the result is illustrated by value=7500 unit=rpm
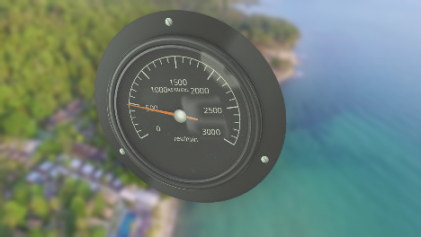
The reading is value=500 unit=rpm
